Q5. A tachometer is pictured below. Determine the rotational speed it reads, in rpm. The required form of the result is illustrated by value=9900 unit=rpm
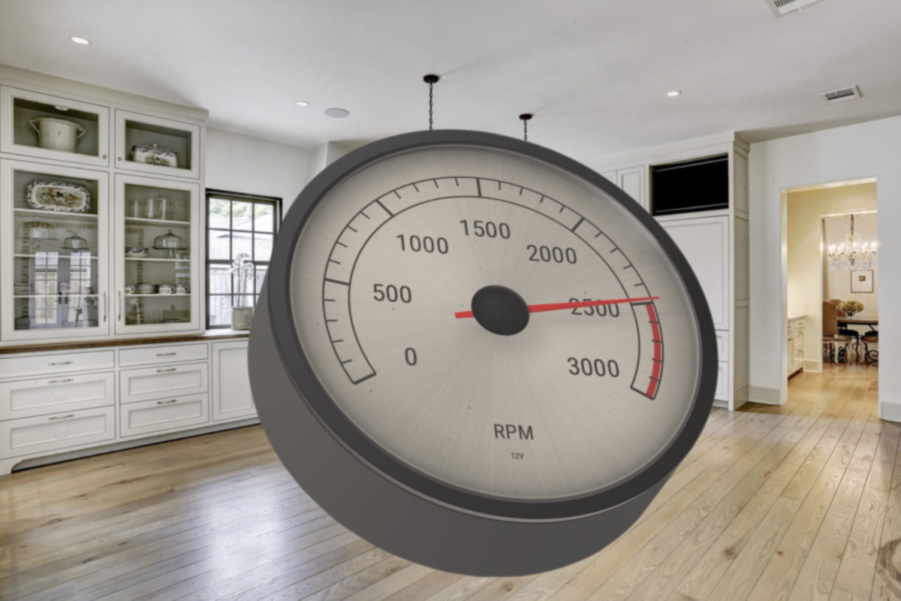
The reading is value=2500 unit=rpm
